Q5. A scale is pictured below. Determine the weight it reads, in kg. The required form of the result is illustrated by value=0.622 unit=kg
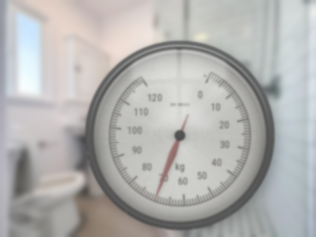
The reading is value=70 unit=kg
